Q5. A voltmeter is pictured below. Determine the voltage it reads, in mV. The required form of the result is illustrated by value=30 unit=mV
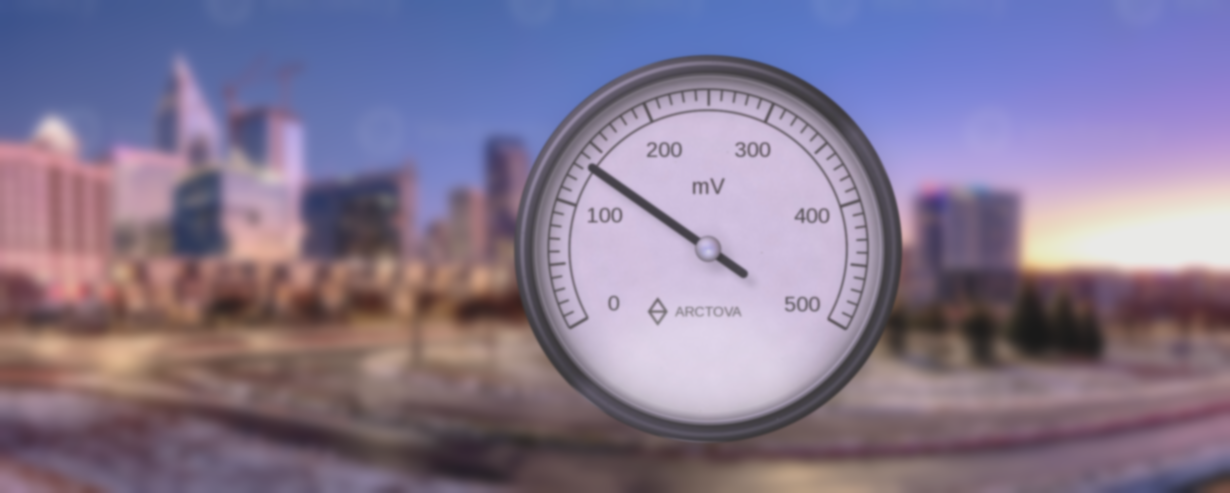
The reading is value=135 unit=mV
